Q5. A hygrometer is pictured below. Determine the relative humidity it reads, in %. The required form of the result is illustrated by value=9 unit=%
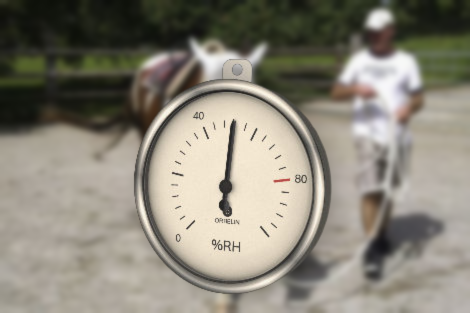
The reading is value=52 unit=%
